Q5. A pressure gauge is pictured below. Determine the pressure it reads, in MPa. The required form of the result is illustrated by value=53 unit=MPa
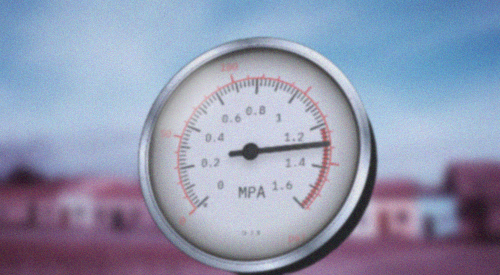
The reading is value=1.3 unit=MPa
